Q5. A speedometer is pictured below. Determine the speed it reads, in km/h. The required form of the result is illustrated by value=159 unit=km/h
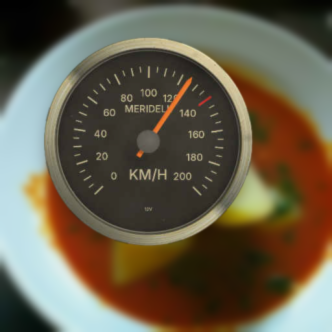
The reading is value=125 unit=km/h
